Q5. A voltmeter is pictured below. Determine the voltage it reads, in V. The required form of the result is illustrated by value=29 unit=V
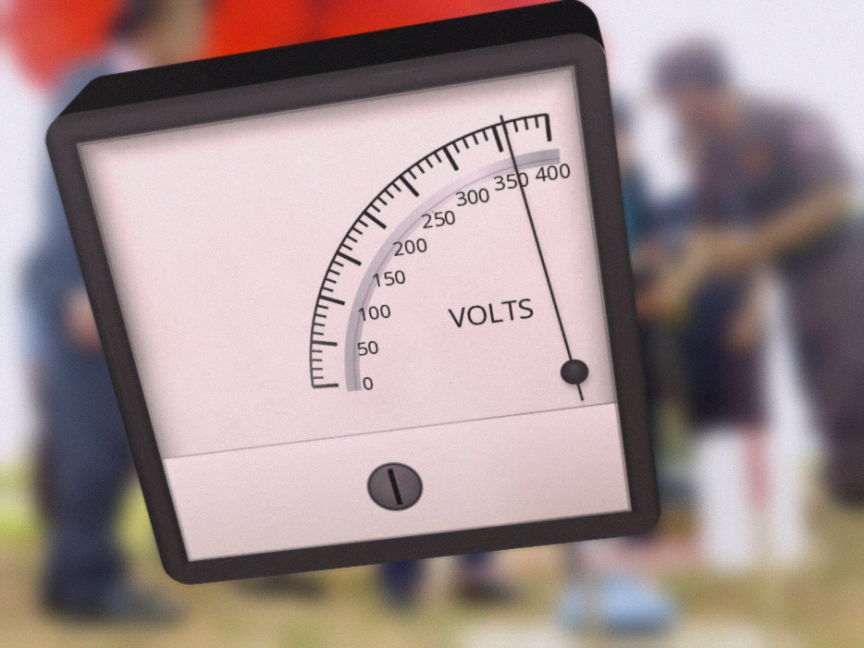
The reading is value=360 unit=V
